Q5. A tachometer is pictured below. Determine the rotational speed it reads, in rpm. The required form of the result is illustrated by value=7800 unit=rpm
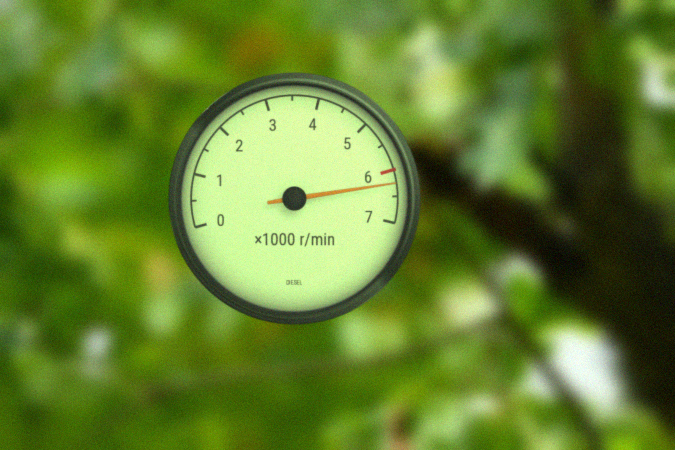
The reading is value=6250 unit=rpm
